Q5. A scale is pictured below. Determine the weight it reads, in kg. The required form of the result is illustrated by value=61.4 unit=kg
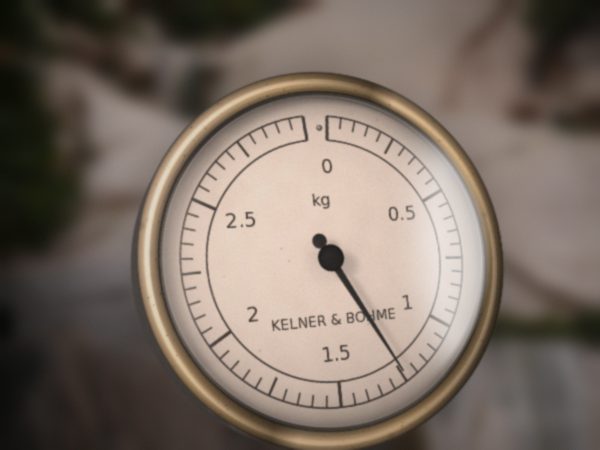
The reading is value=1.25 unit=kg
